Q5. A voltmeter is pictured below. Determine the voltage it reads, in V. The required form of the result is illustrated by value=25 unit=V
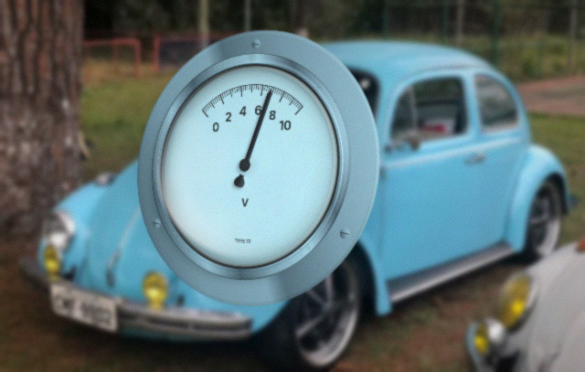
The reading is value=7 unit=V
